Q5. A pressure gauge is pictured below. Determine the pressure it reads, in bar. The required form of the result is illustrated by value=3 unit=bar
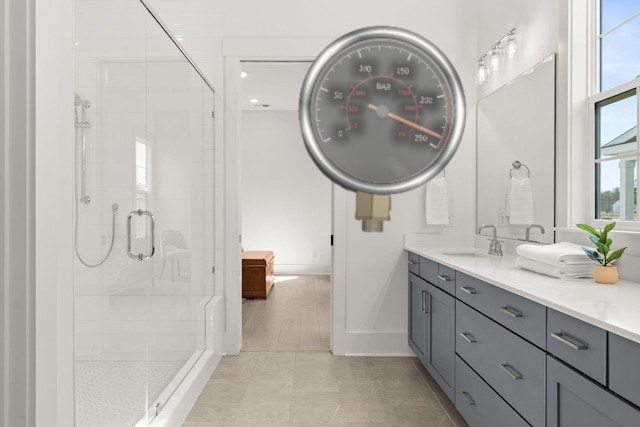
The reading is value=240 unit=bar
